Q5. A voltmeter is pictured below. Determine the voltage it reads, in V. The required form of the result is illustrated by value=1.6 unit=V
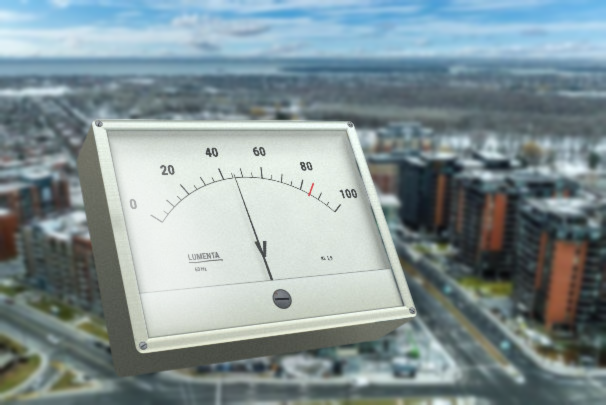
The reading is value=45 unit=V
